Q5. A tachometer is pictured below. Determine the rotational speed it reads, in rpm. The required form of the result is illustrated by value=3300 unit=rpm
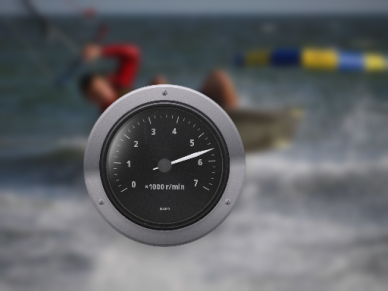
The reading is value=5600 unit=rpm
